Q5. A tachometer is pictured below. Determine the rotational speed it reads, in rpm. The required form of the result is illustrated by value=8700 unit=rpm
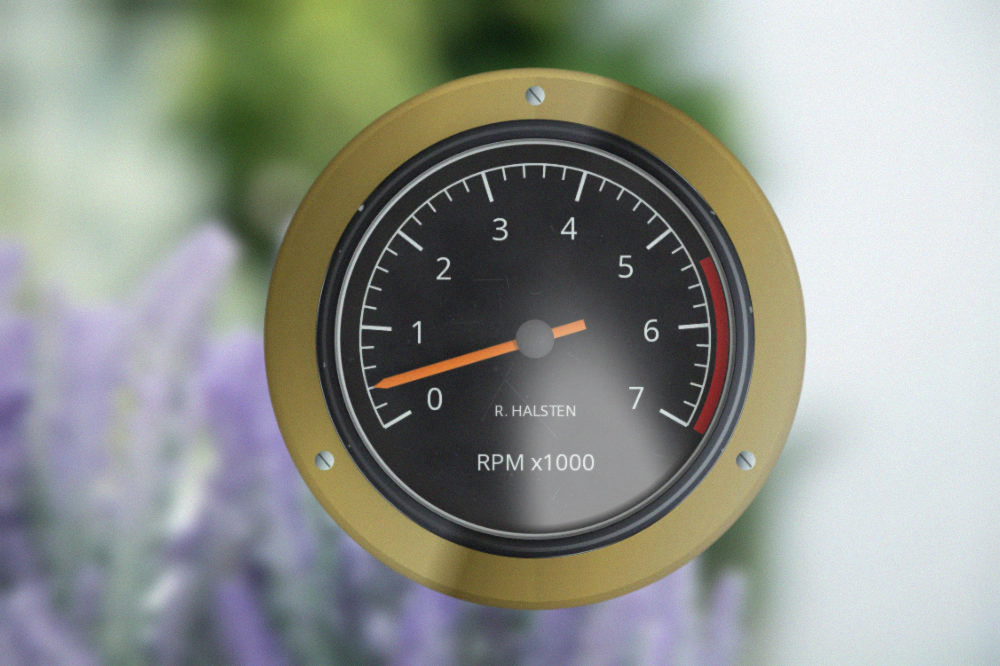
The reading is value=400 unit=rpm
